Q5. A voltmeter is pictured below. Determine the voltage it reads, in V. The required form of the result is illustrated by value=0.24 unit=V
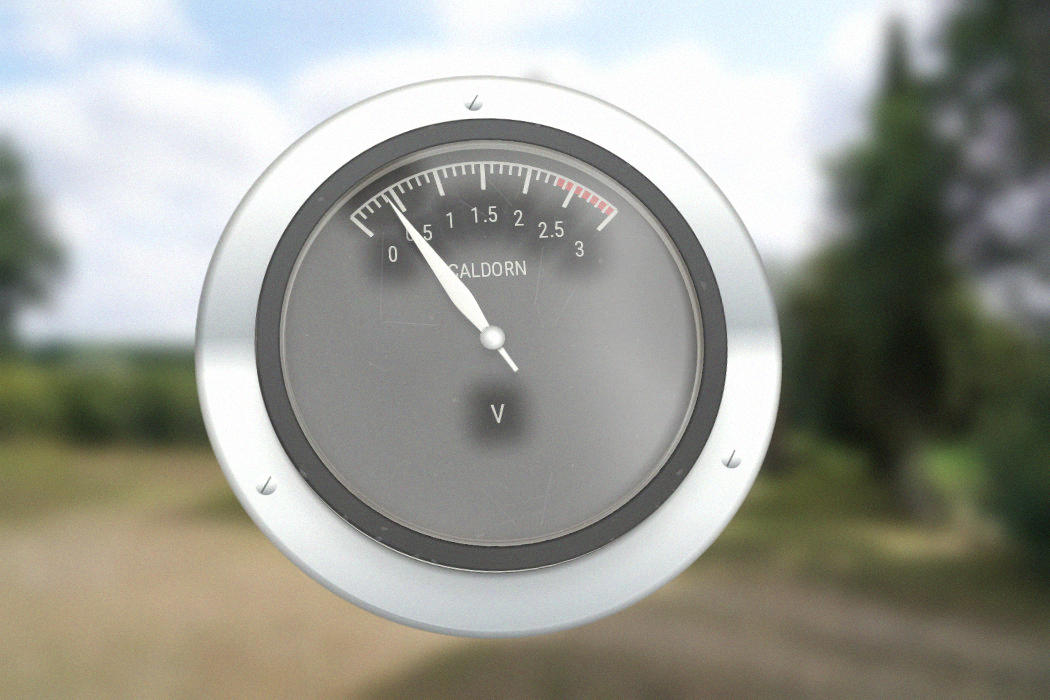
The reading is value=0.4 unit=V
